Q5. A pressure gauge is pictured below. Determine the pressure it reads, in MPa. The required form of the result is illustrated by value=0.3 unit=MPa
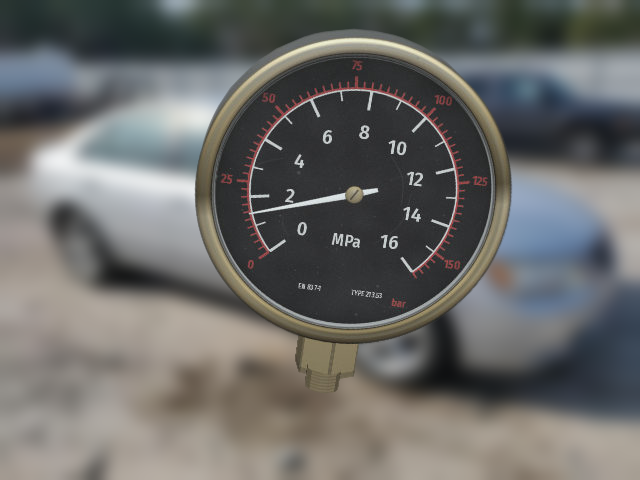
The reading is value=1.5 unit=MPa
